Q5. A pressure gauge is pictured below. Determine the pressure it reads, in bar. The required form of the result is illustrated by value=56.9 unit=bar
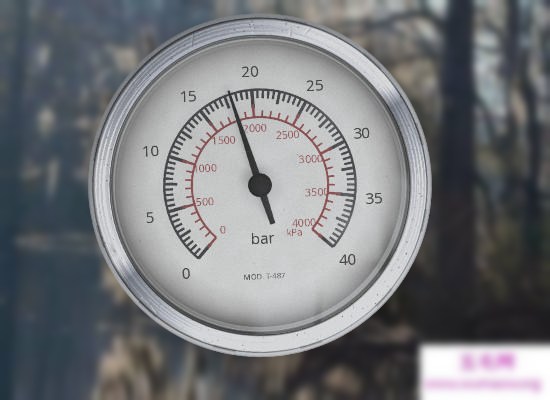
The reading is value=18 unit=bar
